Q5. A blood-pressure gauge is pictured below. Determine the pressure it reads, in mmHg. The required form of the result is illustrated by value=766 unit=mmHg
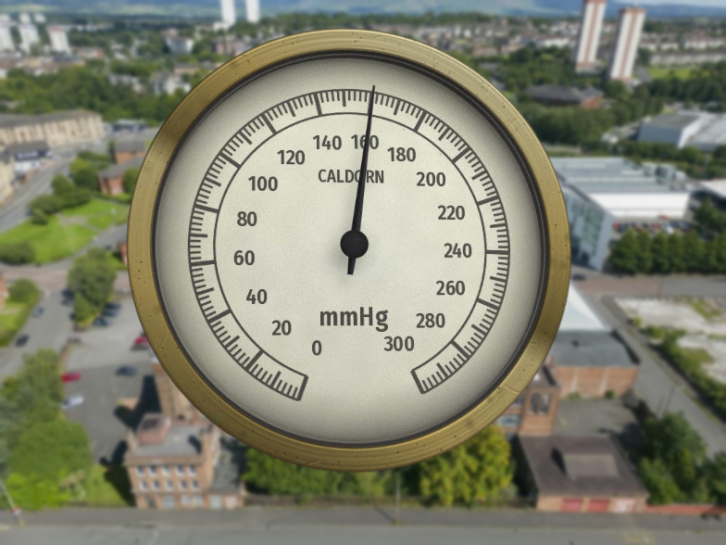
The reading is value=160 unit=mmHg
